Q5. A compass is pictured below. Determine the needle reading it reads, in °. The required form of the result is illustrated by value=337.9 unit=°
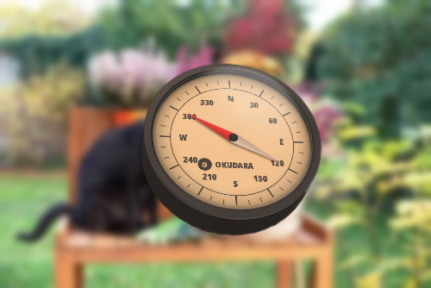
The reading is value=300 unit=°
